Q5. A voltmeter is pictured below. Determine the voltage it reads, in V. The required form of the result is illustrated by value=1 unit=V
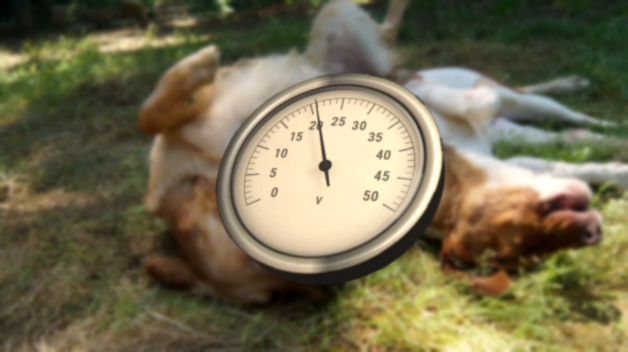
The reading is value=21 unit=V
